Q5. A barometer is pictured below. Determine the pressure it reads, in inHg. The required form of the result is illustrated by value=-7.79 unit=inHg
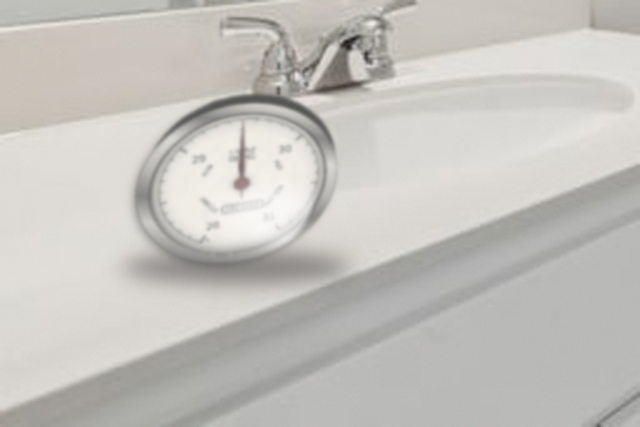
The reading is value=29.5 unit=inHg
